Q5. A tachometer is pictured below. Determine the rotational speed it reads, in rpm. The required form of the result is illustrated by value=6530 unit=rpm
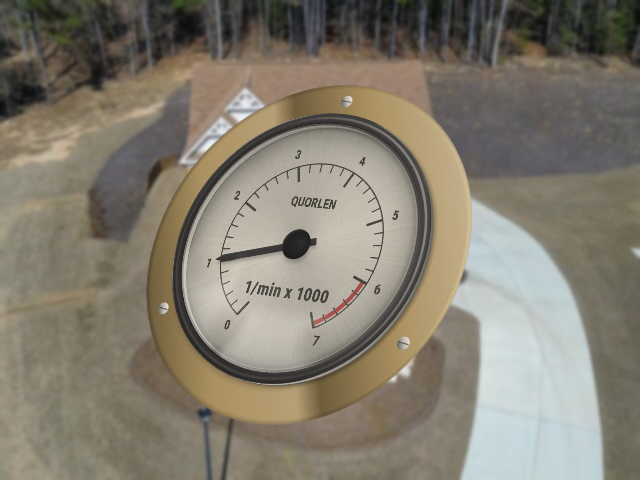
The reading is value=1000 unit=rpm
